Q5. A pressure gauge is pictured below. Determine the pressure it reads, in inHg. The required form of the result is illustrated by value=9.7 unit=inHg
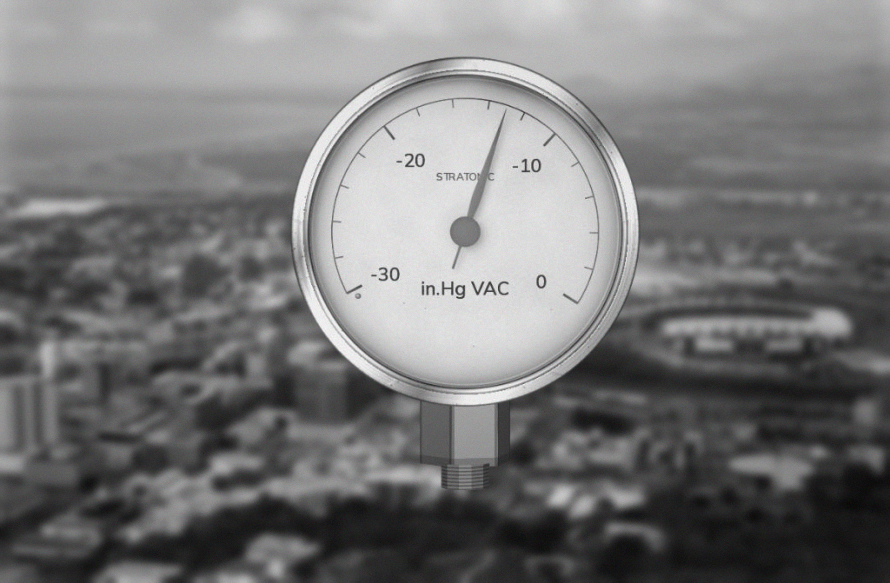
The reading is value=-13 unit=inHg
